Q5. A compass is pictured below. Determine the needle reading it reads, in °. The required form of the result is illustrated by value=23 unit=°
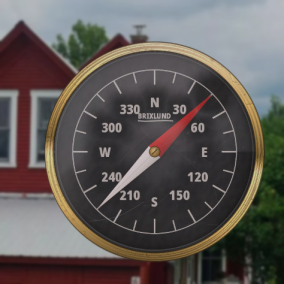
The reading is value=45 unit=°
